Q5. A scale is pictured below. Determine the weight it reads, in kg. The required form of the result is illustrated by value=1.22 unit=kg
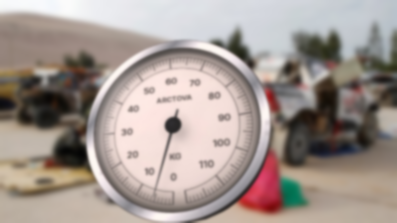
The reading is value=5 unit=kg
